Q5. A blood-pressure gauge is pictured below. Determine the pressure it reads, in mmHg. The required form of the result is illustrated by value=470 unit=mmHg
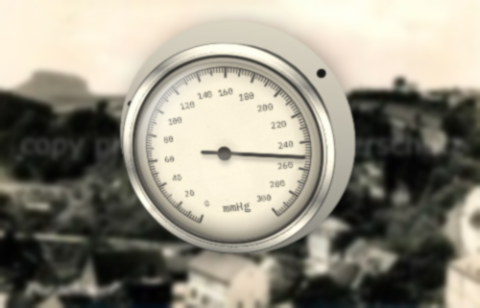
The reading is value=250 unit=mmHg
